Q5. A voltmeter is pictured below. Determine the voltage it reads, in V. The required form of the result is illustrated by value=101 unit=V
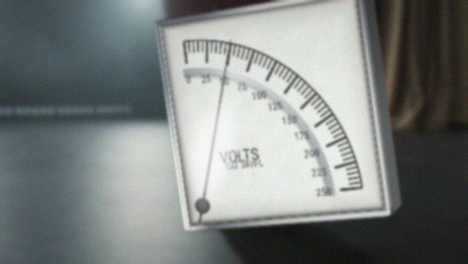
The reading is value=50 unit=V
